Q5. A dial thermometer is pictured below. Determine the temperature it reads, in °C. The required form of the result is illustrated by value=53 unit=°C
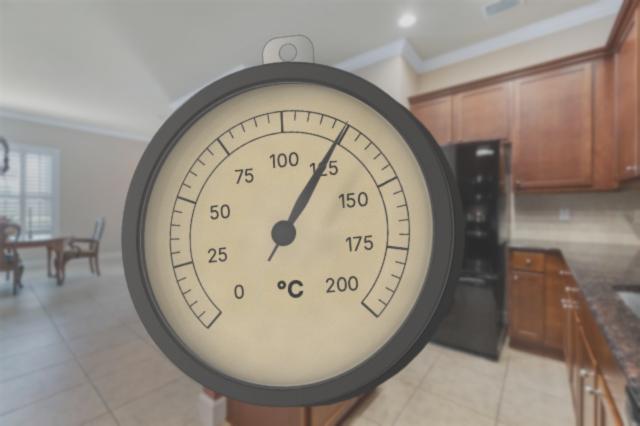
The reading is value=125 unit=°C
